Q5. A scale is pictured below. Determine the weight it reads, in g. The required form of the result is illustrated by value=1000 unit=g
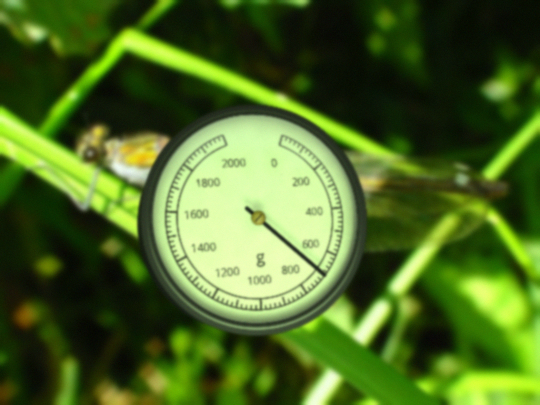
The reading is value=700 unit=g
